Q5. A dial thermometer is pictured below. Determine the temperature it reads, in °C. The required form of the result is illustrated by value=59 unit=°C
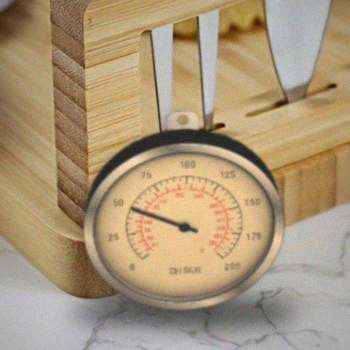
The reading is value=50 unit=°C
